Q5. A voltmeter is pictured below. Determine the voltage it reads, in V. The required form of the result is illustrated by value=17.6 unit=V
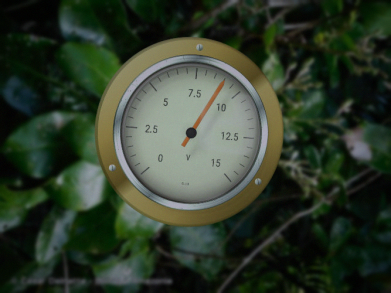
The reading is value=9 unit=V
